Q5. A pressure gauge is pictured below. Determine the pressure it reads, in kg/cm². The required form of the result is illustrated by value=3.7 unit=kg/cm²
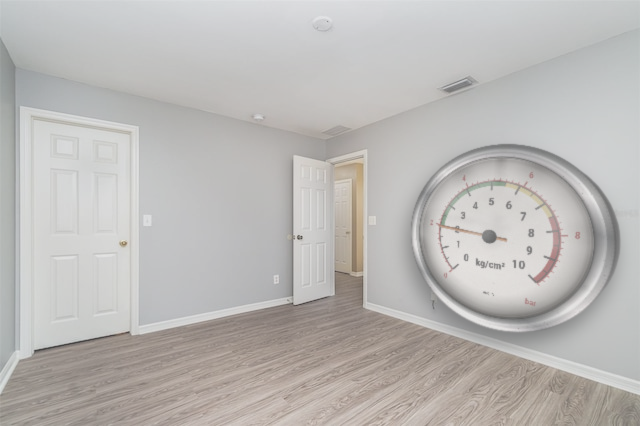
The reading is value=2 unit=kg/cm²
